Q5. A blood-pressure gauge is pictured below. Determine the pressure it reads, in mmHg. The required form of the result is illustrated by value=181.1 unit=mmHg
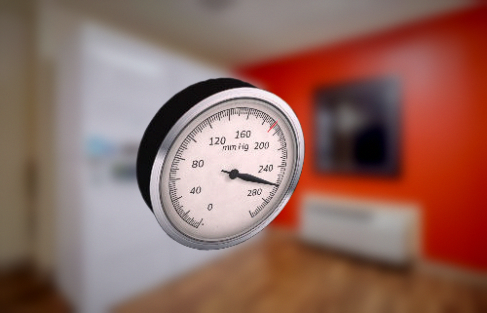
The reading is value=260 unit=mmHg
